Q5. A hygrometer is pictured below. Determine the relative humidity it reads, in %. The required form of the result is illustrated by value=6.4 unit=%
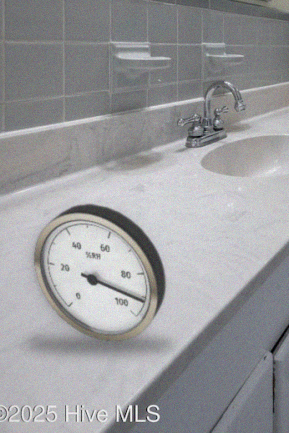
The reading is value=90 unit=%
